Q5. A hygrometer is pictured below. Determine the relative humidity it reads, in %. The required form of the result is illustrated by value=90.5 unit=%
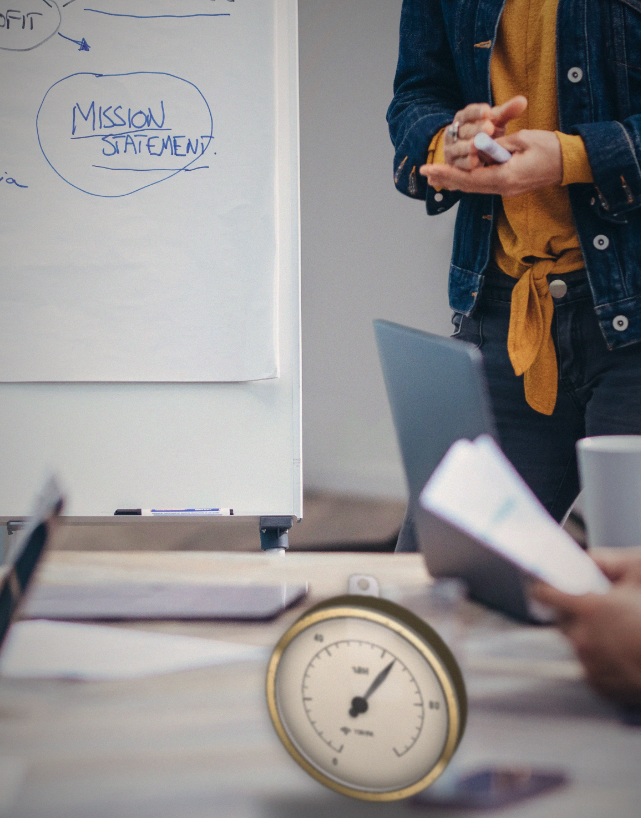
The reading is value=64 unit=%
